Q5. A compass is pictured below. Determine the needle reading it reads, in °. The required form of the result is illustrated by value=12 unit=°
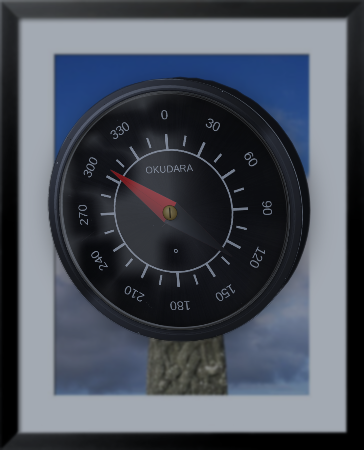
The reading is value=307.5 unit=°
